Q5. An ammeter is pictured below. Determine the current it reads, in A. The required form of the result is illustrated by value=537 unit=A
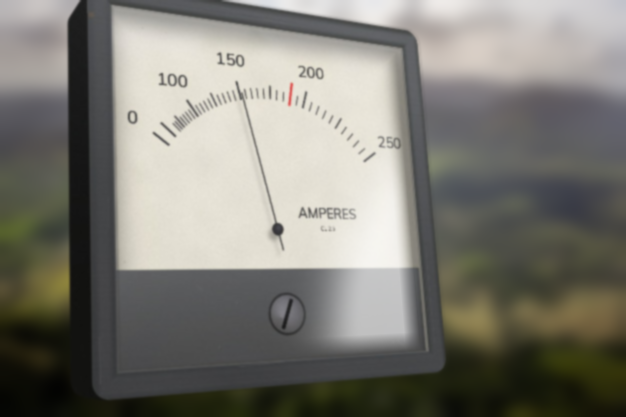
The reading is value=150 unit=A
